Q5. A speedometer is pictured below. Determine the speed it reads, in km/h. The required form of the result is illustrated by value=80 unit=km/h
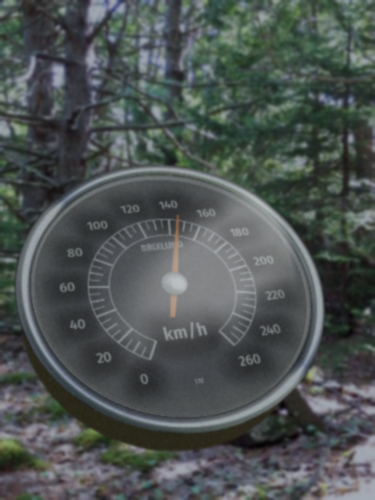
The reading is value=145 unit=km/h
